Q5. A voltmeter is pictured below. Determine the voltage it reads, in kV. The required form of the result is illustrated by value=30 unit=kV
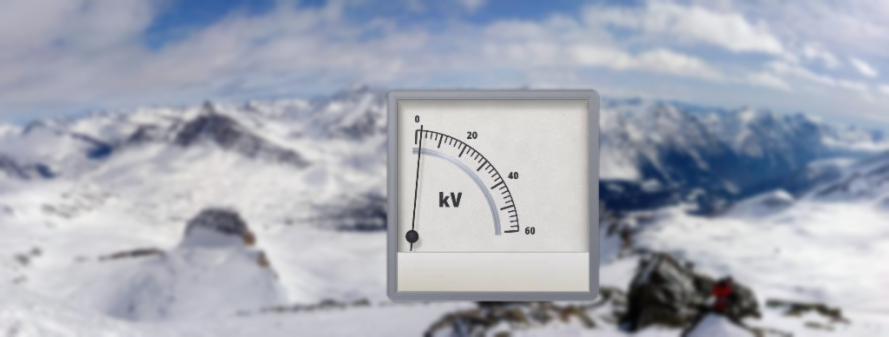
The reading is value=2 unit=kV
